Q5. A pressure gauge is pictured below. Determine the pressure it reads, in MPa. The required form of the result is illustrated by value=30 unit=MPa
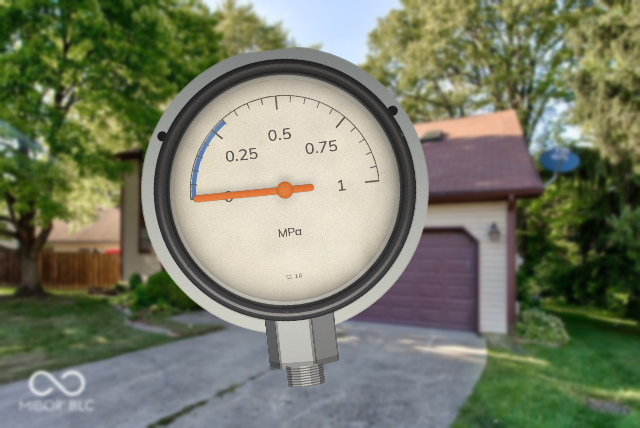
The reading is value=0 unit=MPa
